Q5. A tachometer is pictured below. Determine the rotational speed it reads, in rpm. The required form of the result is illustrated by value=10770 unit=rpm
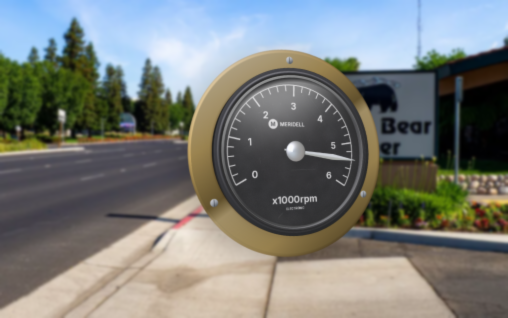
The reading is value=5400 unit=rpm
